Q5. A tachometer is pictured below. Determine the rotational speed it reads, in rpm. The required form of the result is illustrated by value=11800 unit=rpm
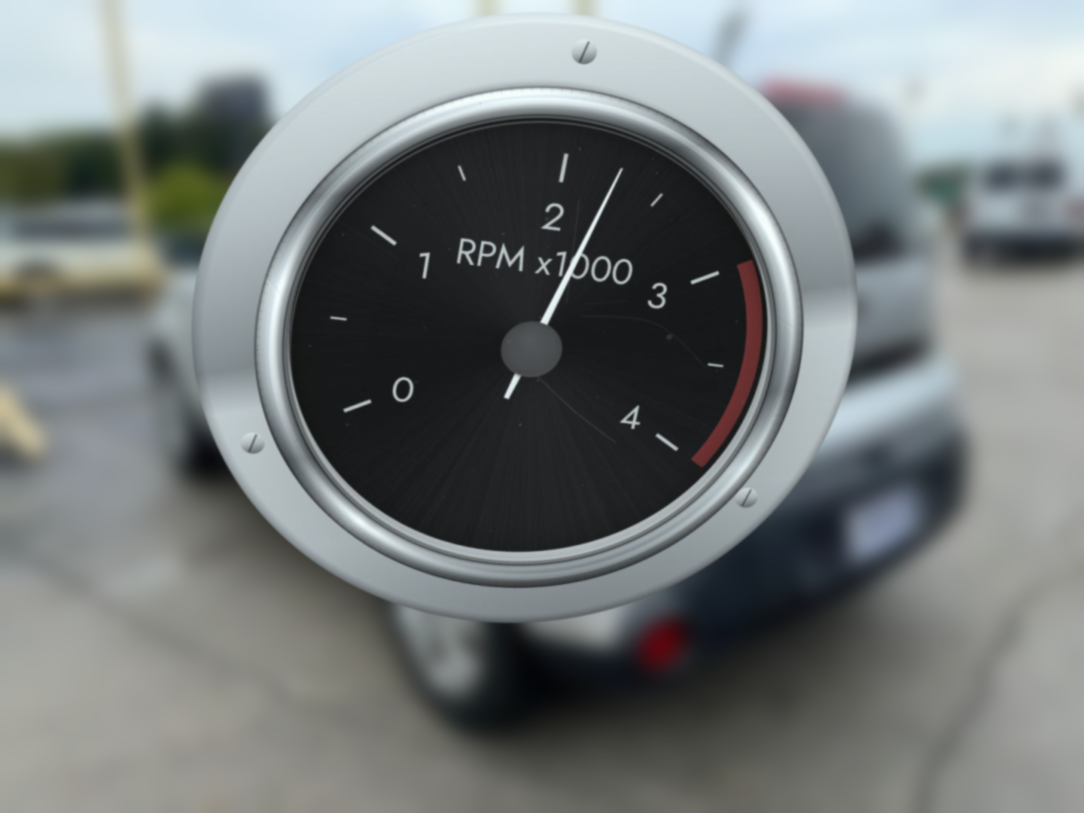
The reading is value=2250 unit=rpm
